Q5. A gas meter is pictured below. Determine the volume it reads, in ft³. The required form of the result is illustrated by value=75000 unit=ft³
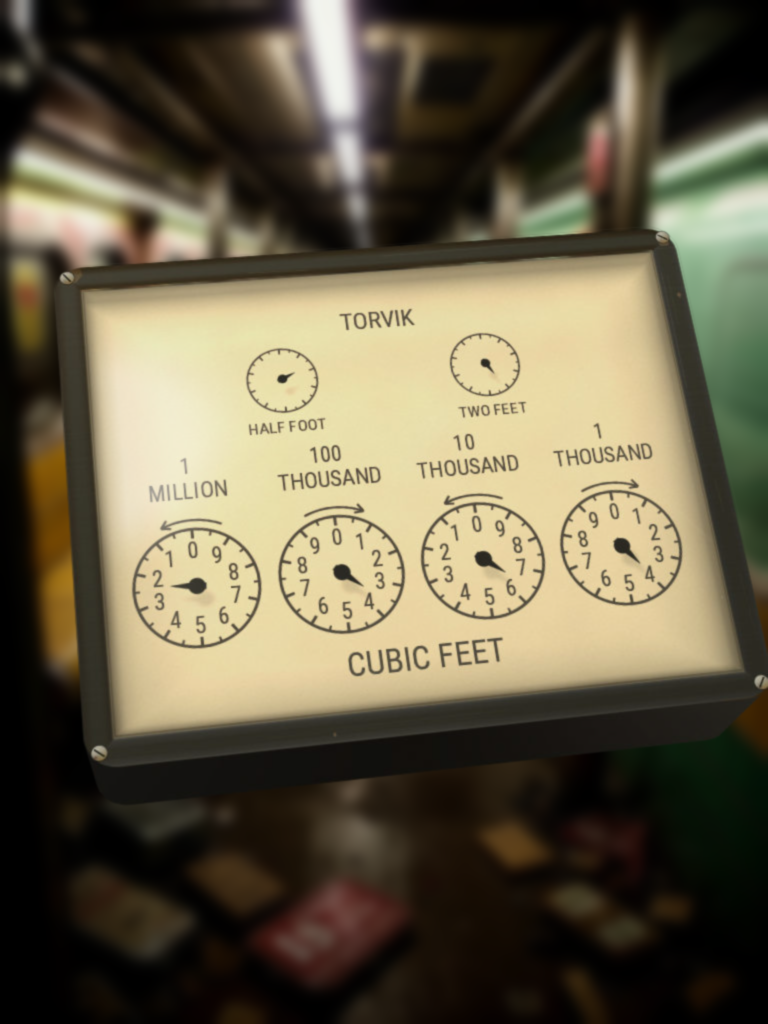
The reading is value=236400 unit=ft³
